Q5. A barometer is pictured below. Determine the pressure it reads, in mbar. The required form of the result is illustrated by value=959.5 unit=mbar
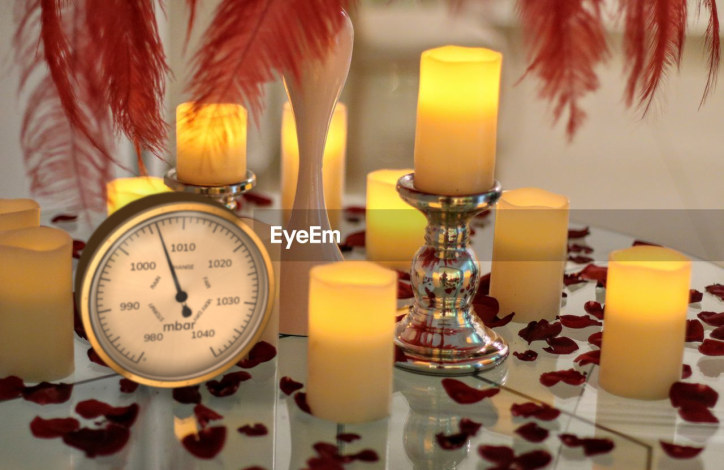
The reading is value=1006 unit=mbar
